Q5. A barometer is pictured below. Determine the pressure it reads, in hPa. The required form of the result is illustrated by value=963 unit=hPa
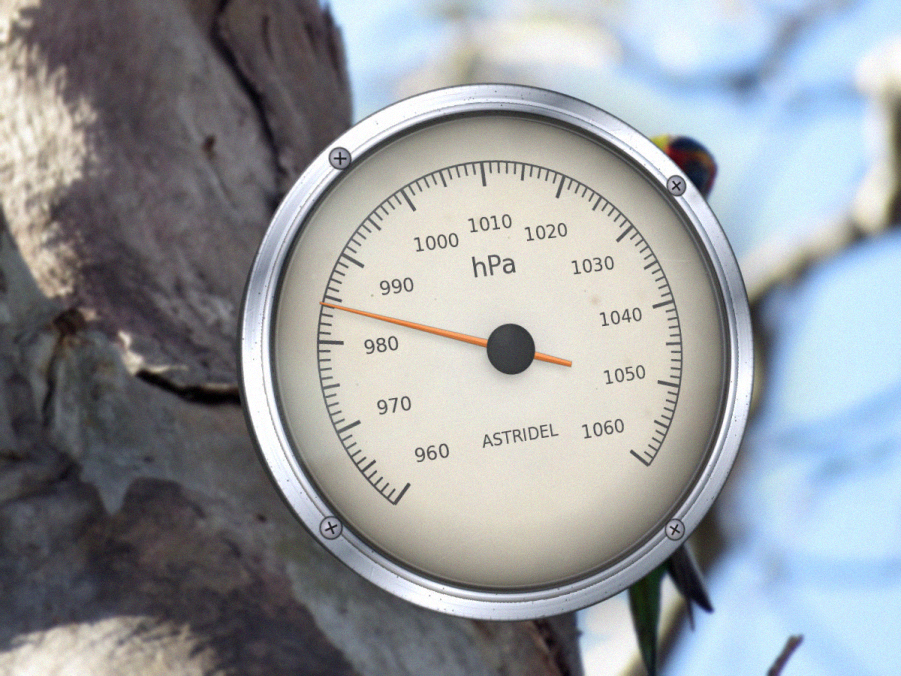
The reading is value=984 unit=hPa
